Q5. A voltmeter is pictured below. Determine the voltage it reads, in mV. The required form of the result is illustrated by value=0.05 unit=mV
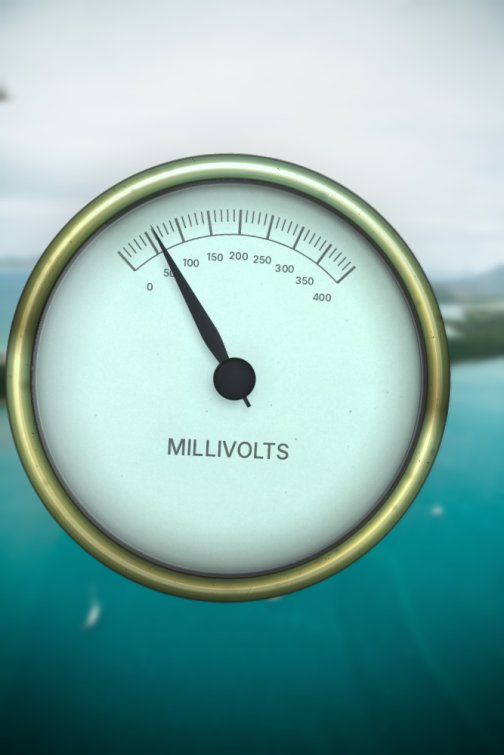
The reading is value=60 unit=mV
